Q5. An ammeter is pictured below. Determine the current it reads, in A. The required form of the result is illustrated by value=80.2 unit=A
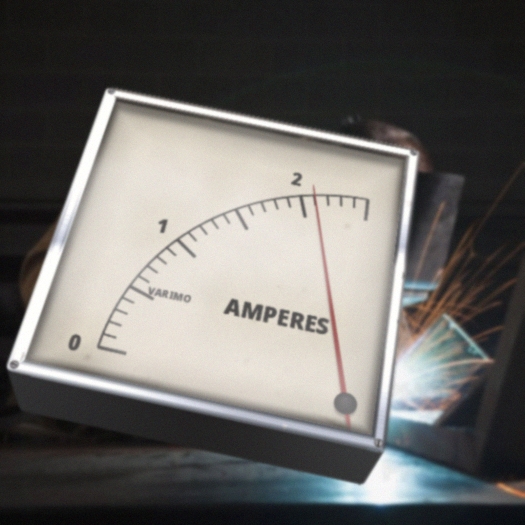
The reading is value=2.1 unit=A
